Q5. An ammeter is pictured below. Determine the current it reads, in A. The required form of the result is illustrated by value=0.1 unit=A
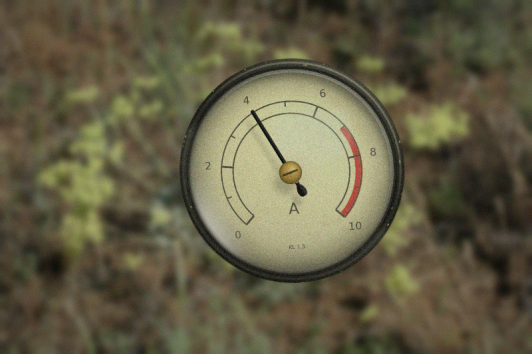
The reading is value=4 unit=A
